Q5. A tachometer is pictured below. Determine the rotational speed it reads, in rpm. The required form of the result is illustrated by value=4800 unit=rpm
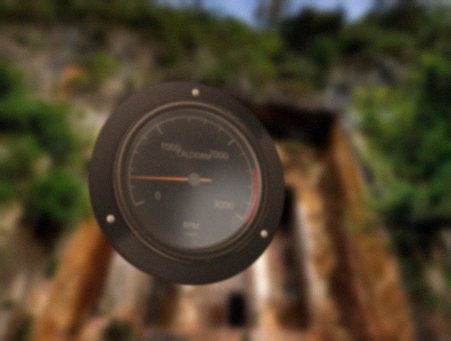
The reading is value=300 unit=rpm
